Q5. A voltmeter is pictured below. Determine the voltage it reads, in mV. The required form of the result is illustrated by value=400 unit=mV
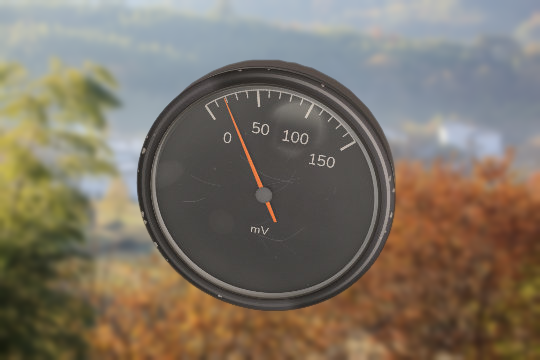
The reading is value=20 unit=mV
